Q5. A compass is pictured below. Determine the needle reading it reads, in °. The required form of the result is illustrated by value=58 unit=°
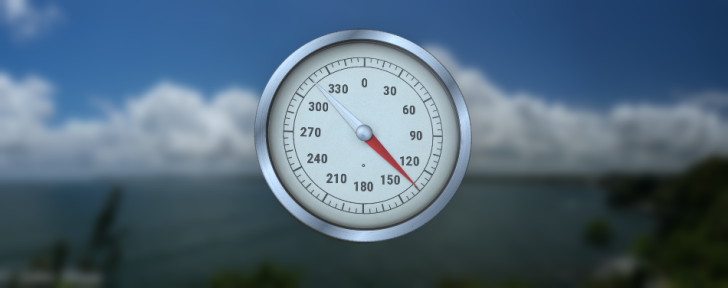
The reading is value=135 unit=°
